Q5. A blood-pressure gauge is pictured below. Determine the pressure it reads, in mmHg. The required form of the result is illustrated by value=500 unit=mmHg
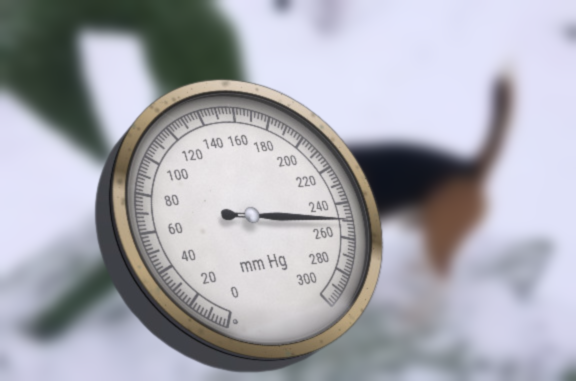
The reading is value=250 unit=mmHg
